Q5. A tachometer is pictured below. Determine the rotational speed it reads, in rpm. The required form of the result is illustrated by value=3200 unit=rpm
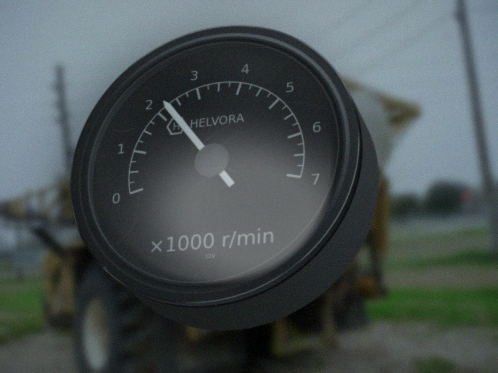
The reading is value=2250 unit=rpm
